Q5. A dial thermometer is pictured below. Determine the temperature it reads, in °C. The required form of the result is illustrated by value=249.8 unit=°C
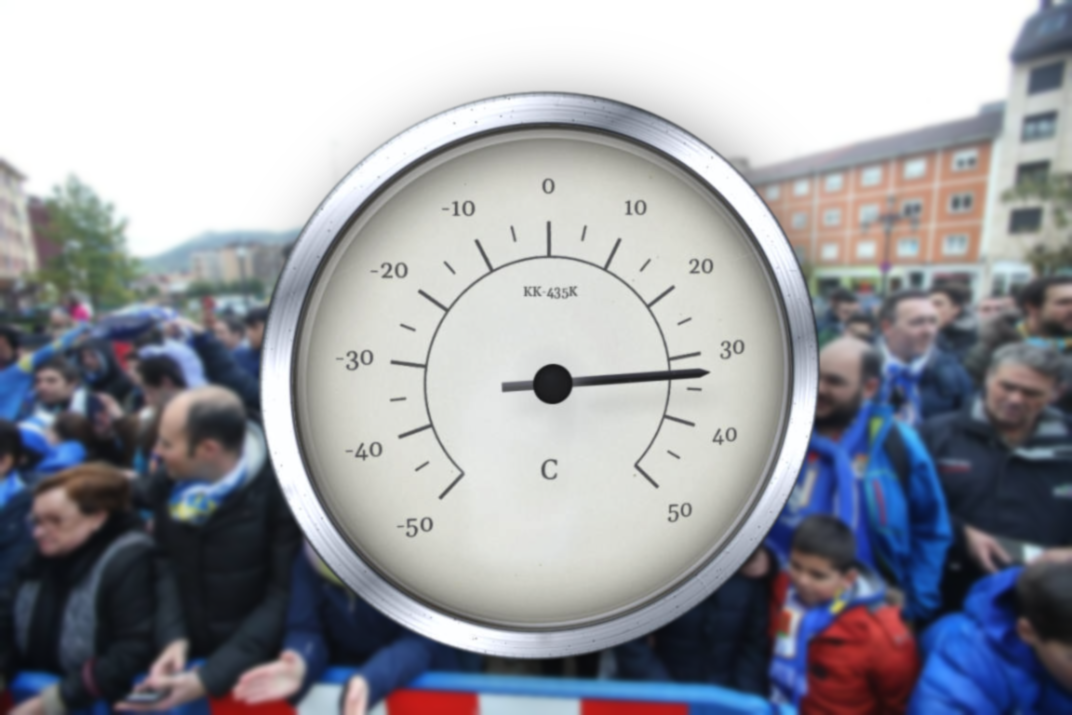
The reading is value=32.5 unit=°C
